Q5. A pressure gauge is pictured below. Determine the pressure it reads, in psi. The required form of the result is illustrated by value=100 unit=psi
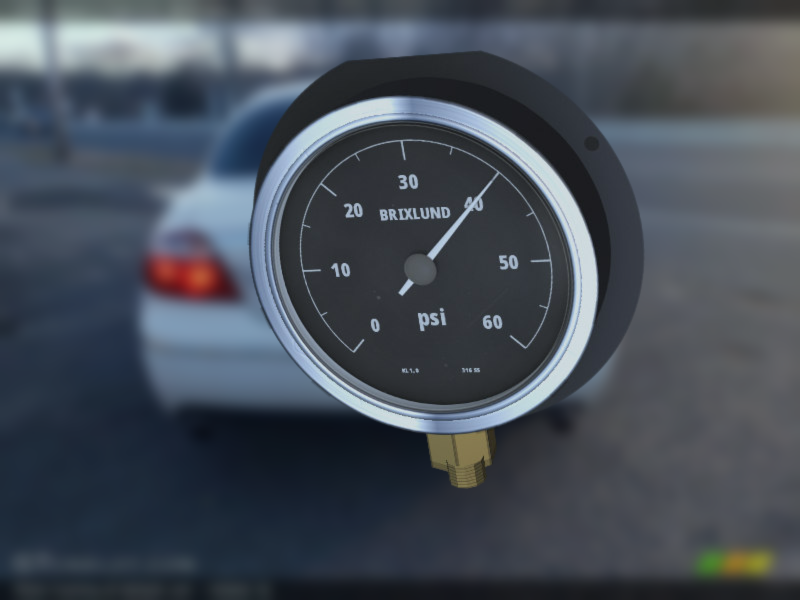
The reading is value=40 unit=psi
